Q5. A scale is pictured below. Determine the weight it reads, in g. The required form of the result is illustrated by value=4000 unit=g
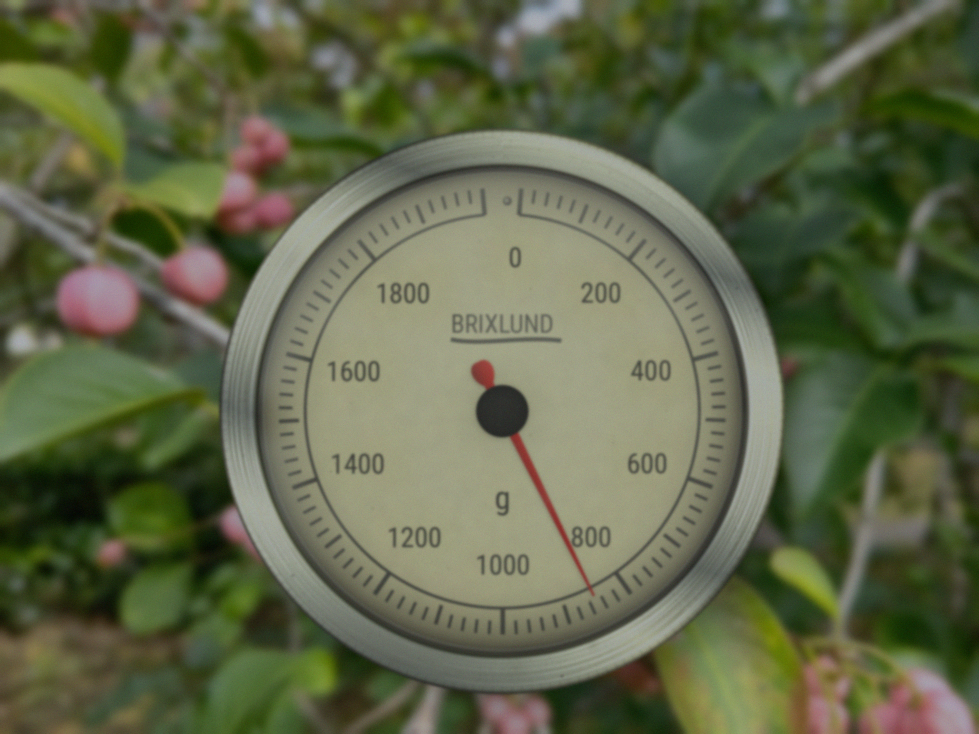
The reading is value=850 unit=g
